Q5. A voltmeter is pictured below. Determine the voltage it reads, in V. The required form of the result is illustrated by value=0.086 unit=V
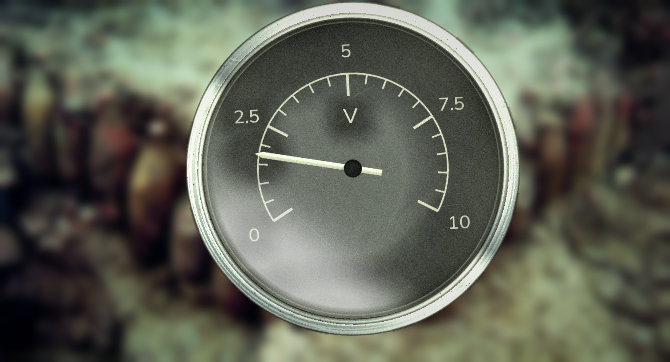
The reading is value=1.75 unit=V
